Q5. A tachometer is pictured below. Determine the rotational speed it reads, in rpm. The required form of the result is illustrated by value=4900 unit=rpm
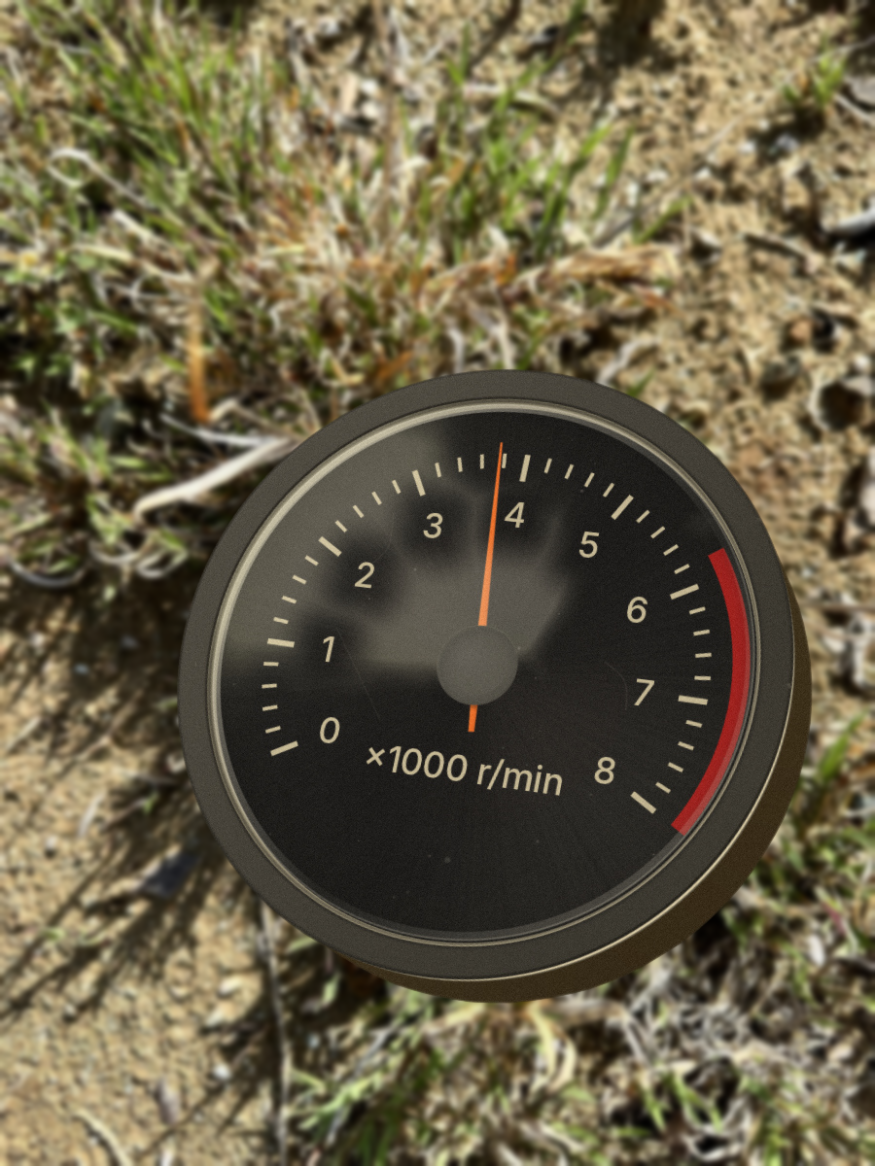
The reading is value=3800 unit=rpm
